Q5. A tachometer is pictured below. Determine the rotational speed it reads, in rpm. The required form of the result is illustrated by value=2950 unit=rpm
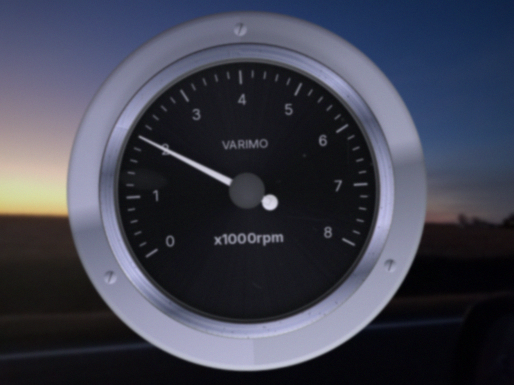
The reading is value=2000 unit=rpm
